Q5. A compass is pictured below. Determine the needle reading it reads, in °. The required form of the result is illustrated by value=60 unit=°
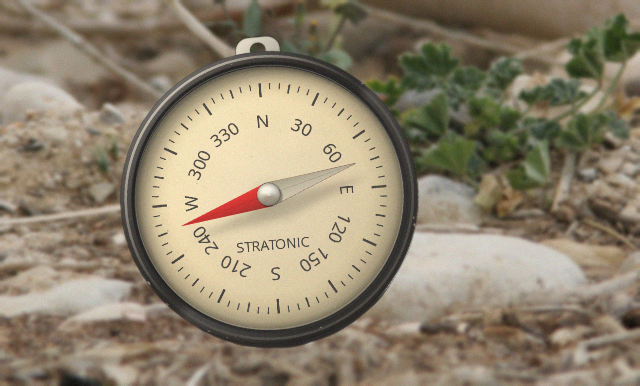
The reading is value=255 unit=°
